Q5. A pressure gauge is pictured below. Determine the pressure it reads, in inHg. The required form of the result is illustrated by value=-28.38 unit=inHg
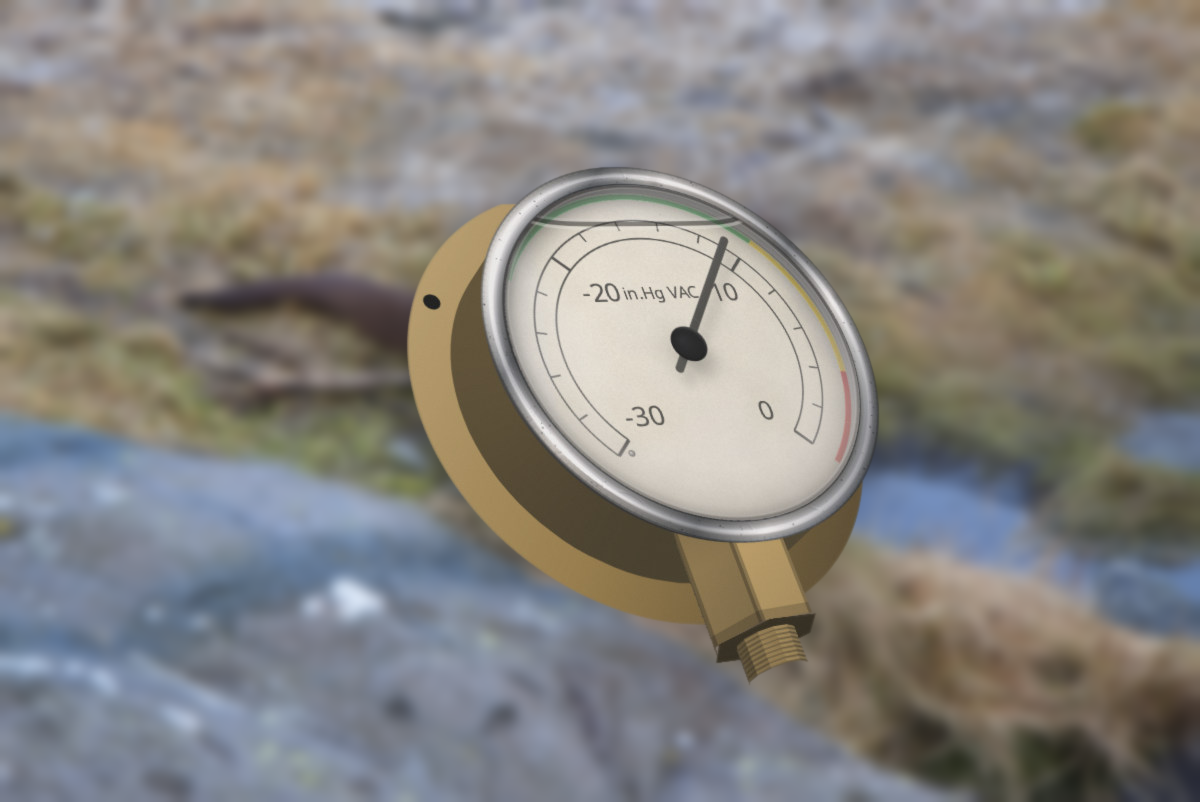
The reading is value=-11 unit=inHg
